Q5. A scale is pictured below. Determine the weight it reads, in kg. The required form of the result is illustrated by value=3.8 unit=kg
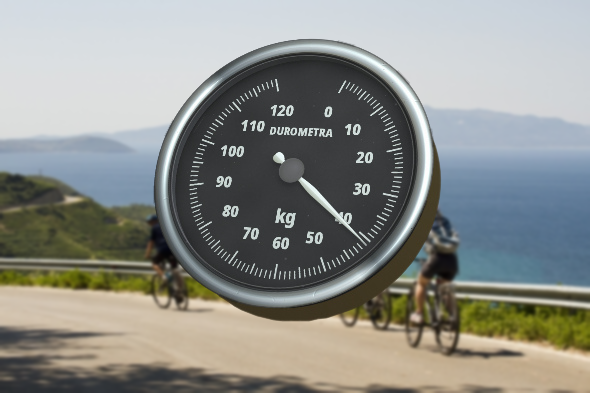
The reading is value=41 unit=kg
